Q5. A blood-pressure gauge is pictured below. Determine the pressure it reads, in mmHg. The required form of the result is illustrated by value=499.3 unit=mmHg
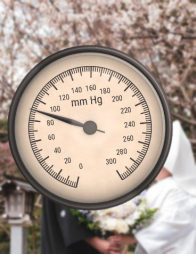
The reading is value=90 unit=mmHg
